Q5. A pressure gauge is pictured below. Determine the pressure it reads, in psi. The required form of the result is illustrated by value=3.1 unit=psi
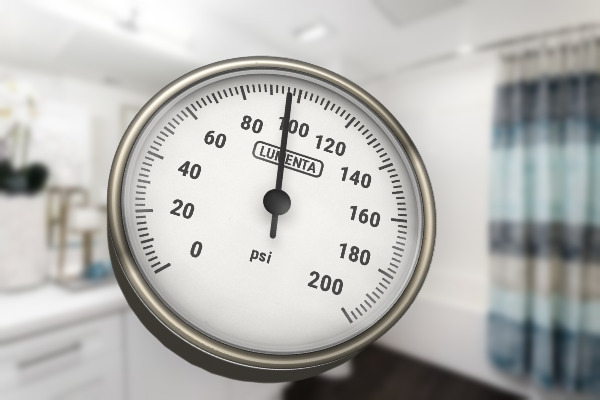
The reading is value=96 unit=psi
